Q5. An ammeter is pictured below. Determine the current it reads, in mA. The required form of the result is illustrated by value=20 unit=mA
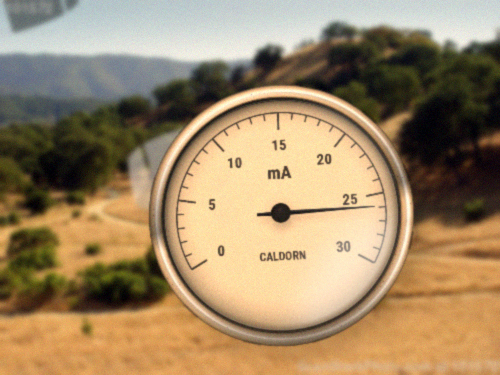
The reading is value=26 unit=mA
